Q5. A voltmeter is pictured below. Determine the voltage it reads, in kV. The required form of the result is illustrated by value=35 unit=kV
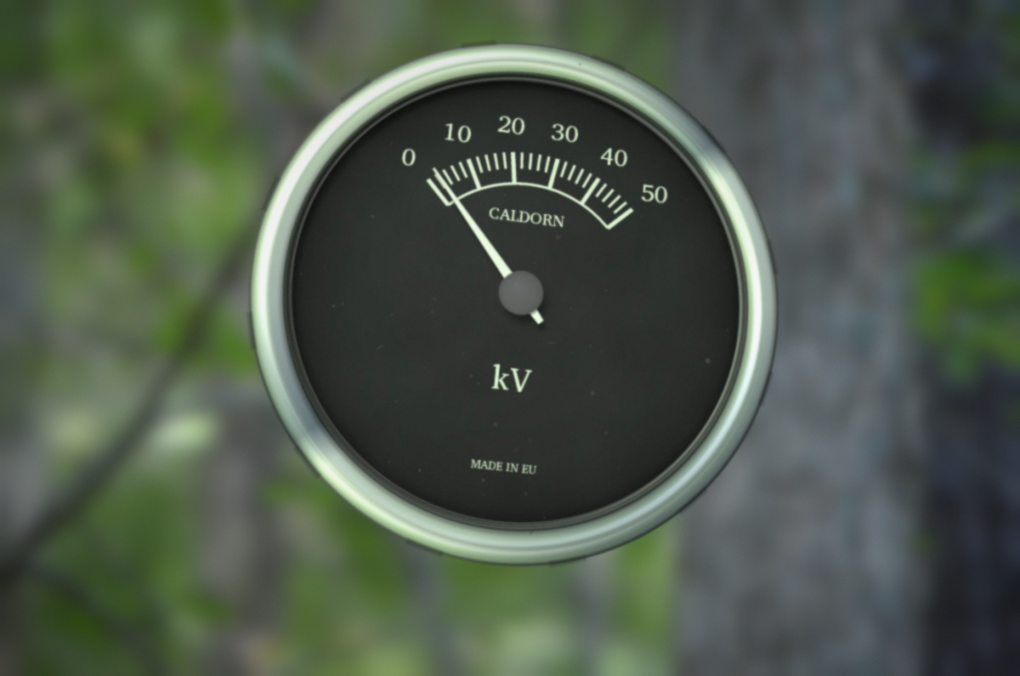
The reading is value=2 unit=kV
